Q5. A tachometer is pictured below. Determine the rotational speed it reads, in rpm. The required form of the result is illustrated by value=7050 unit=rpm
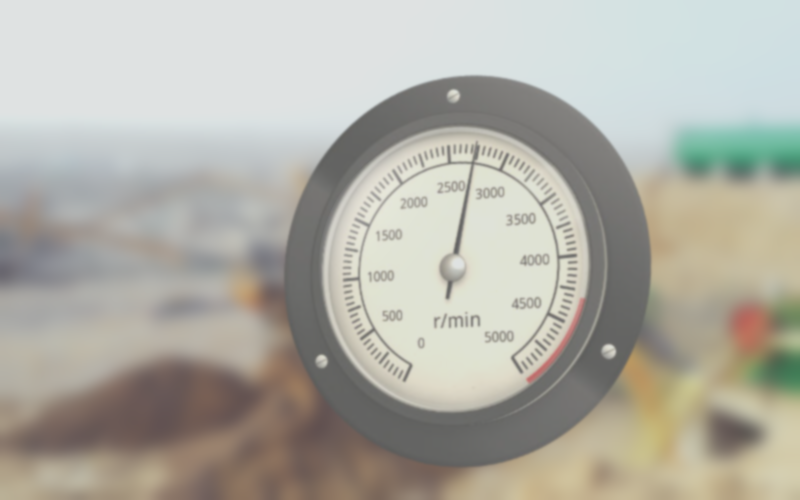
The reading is value=2750 unit=rpm
